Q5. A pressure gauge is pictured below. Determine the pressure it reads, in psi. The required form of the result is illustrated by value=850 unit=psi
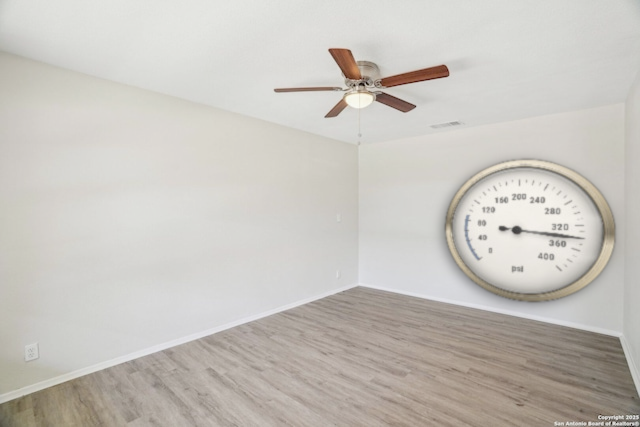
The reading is value=340 unit=psi
